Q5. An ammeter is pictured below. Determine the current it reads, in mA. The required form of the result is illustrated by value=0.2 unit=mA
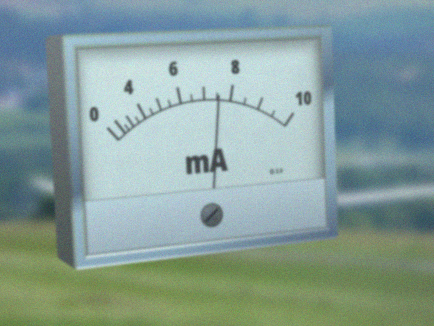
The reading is value=7.5 unit=mA
